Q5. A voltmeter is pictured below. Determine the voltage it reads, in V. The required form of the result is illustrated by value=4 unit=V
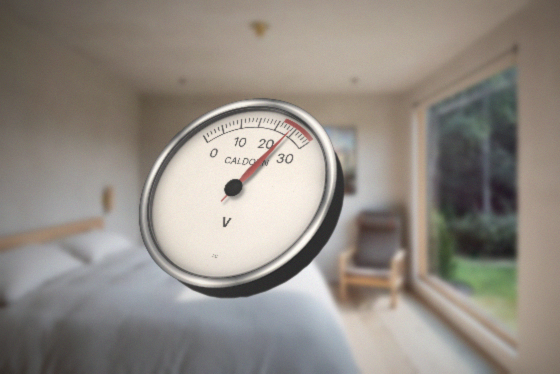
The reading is value=25 unit=V
